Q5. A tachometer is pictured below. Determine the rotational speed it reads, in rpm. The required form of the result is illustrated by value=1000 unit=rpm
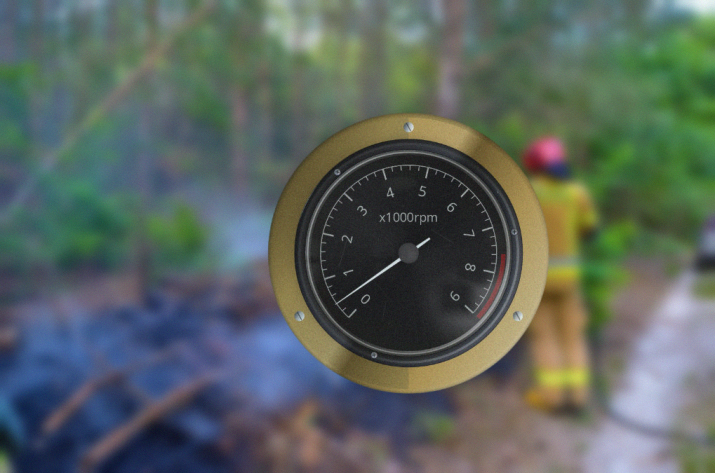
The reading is value=400 unit=rpm
